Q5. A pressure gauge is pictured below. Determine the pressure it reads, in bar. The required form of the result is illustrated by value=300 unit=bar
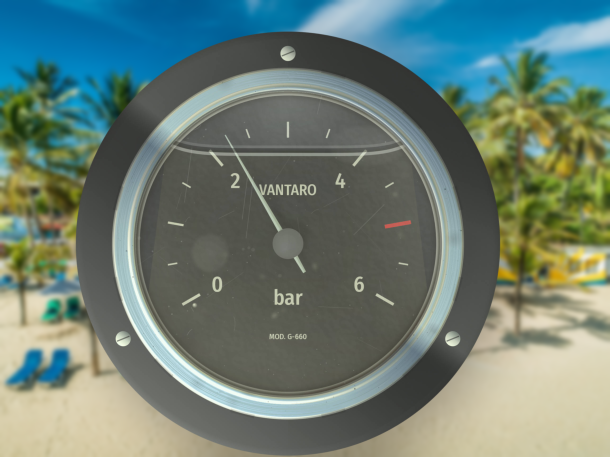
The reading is value=2.25 unit=bar
